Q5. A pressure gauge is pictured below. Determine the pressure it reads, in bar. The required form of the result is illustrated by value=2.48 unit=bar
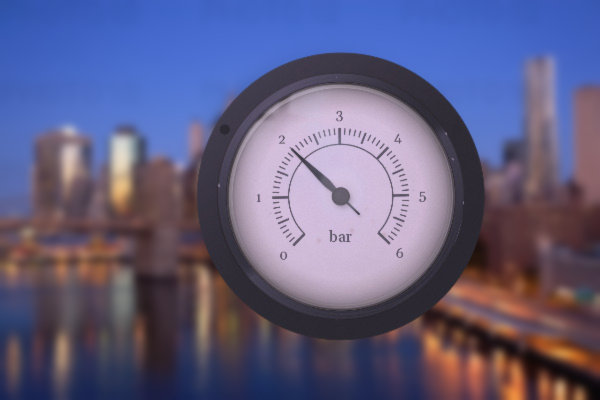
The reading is value=2 unit=bar
